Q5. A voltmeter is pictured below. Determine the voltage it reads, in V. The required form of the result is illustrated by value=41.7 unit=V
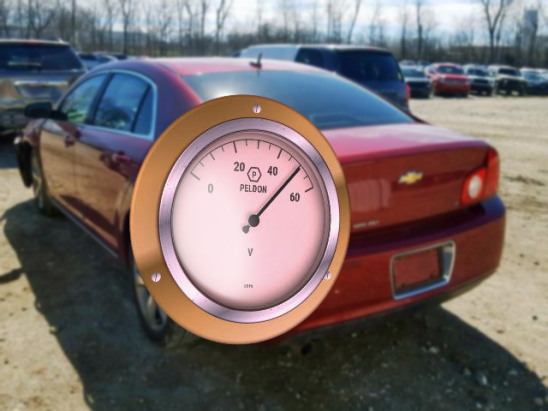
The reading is value=50 unit=V
